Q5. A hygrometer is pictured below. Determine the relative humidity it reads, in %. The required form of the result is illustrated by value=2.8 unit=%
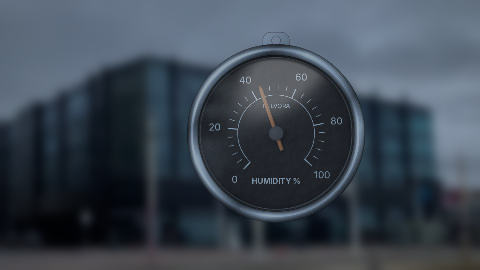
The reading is value=44 unit=%
